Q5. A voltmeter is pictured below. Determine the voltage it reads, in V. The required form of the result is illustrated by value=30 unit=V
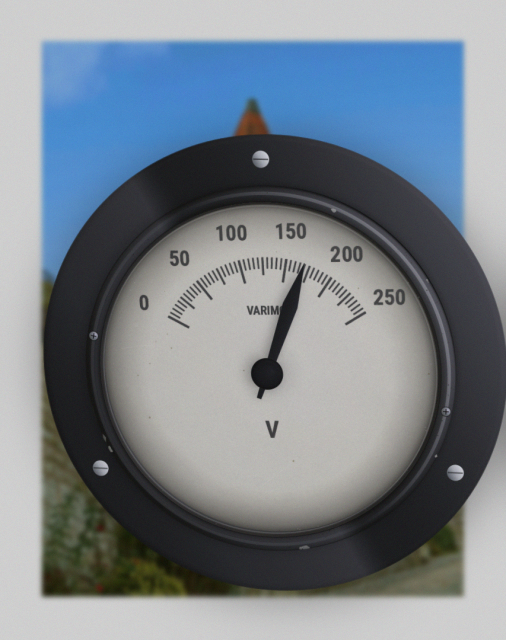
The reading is value=170 unit=V
